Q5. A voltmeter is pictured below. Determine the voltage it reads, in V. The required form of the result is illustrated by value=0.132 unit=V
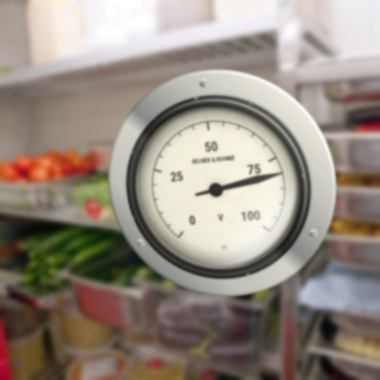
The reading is value=80 unit=V
